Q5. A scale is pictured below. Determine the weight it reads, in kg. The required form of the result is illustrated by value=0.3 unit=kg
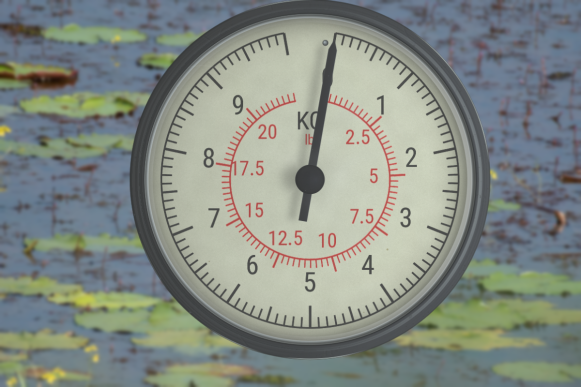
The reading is value=0 unit=kg
